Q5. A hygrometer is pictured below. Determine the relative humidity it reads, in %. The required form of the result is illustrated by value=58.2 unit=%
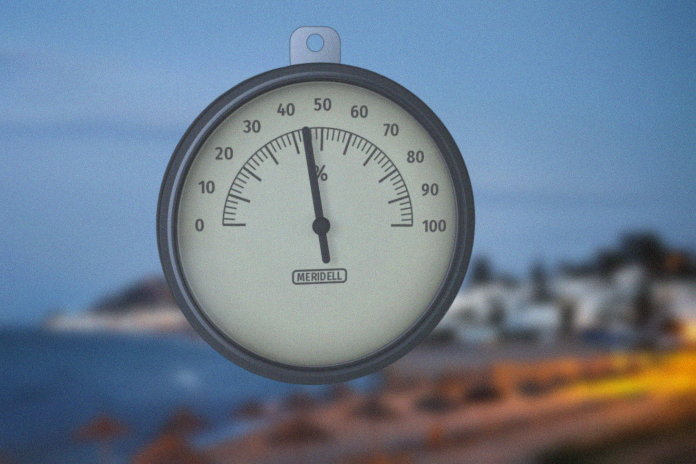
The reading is value=44 unit=%
